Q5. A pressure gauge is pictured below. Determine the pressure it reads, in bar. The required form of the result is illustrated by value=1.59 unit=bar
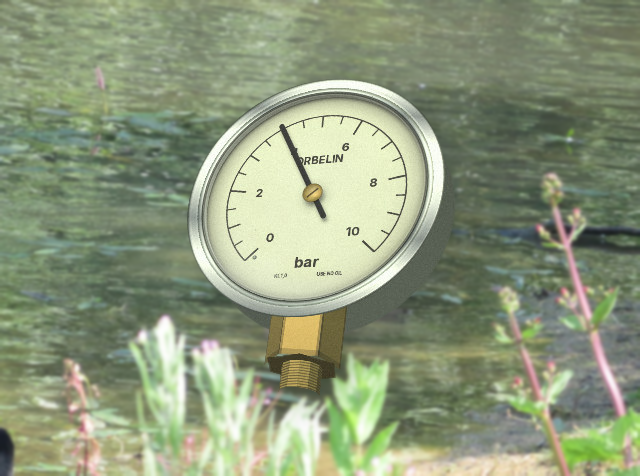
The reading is value=4 unit=bar
